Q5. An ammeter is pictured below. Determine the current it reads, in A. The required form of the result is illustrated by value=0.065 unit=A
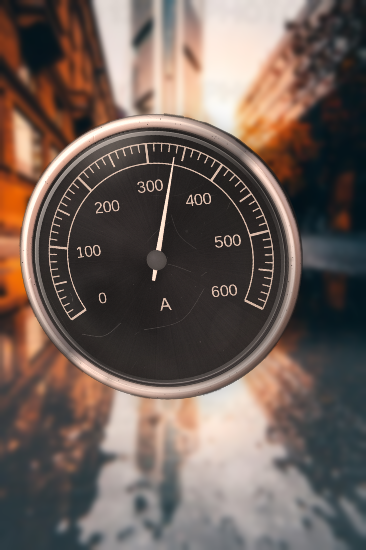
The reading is value=340 unit=A
